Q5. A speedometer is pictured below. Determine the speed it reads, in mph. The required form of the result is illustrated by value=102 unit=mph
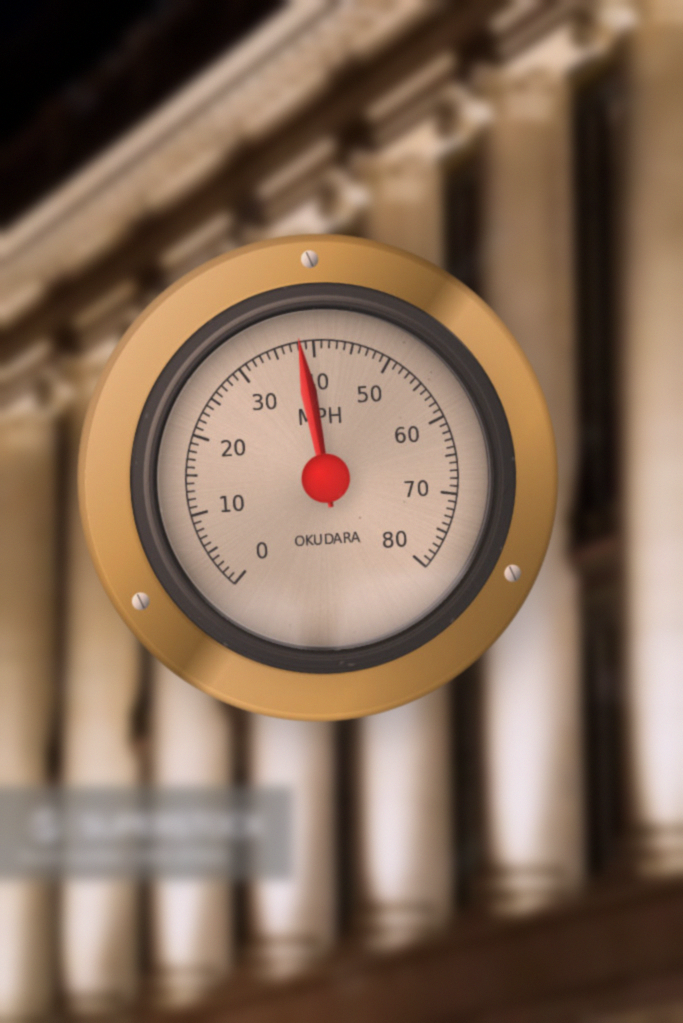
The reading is value=38 unit=mph
